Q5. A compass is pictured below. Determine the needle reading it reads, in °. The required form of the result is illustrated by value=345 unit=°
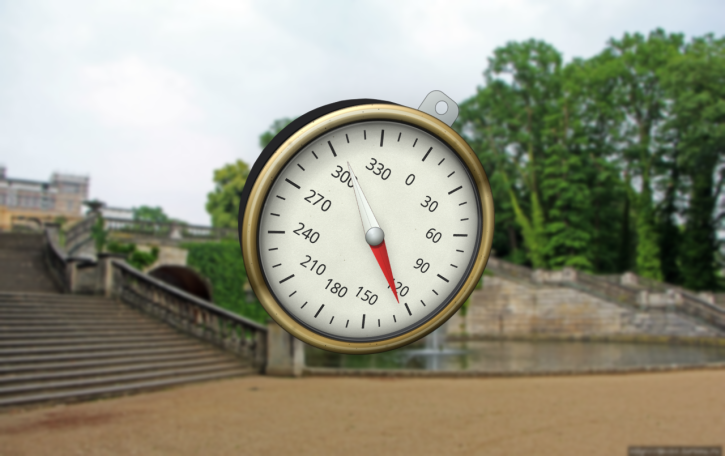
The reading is value=125 unit=°
